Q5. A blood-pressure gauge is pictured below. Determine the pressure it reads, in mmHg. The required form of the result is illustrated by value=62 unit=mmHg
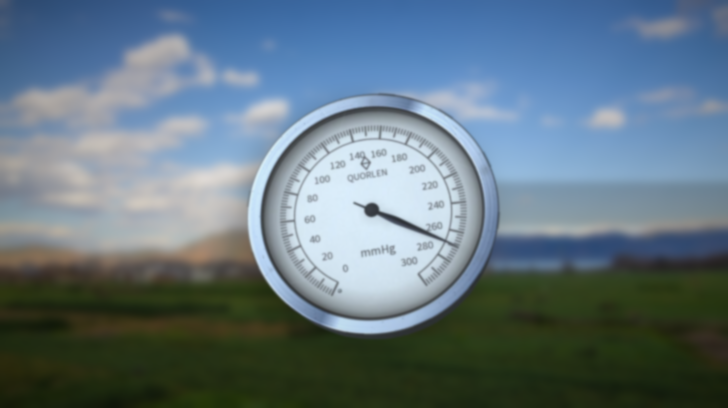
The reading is value=270 unit=mmHg
